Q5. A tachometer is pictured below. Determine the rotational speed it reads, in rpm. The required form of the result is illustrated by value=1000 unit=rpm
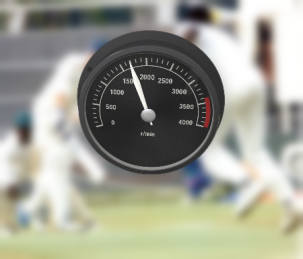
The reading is value=1700 unit=rpm
